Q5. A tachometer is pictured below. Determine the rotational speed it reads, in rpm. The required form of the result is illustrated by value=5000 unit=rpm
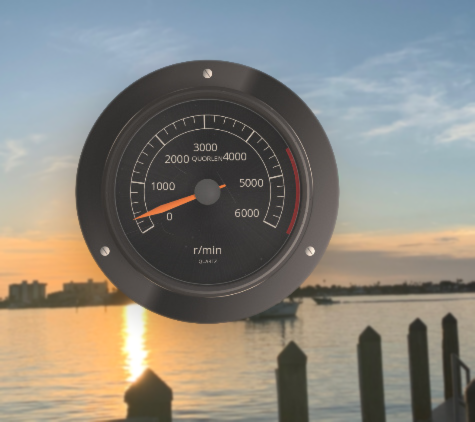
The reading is value=300 unit=rpm
